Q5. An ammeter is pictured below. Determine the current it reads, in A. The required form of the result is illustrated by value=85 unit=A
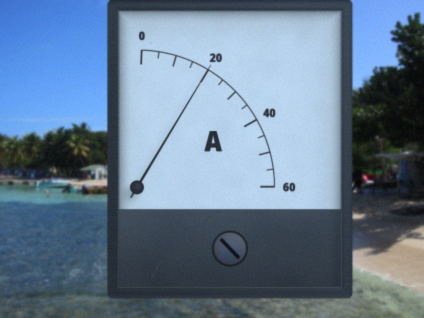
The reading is value=20 unit=A
